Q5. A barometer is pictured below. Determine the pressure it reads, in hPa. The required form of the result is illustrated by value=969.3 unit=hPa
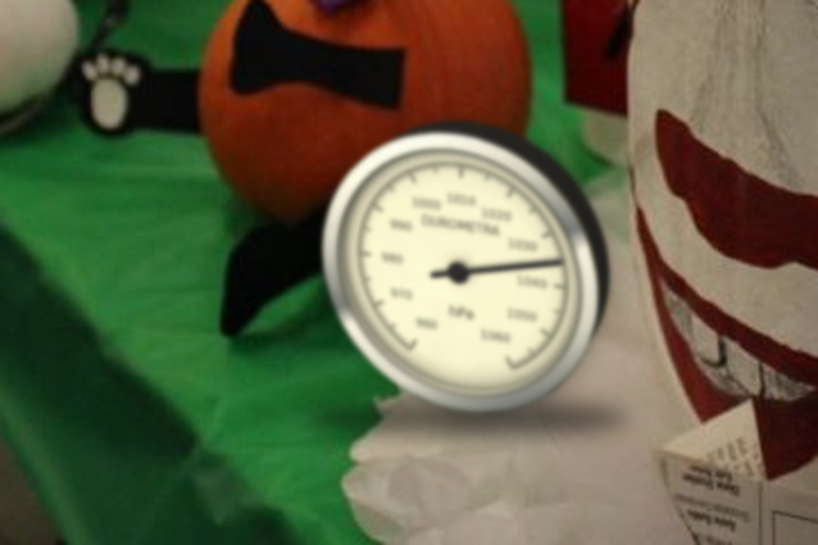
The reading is value=1035 unit=hPa
